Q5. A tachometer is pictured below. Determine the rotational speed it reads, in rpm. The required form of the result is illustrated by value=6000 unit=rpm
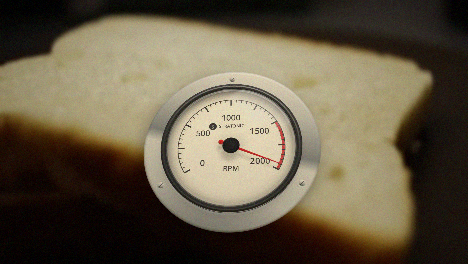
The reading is value=1950 unit=rpm
